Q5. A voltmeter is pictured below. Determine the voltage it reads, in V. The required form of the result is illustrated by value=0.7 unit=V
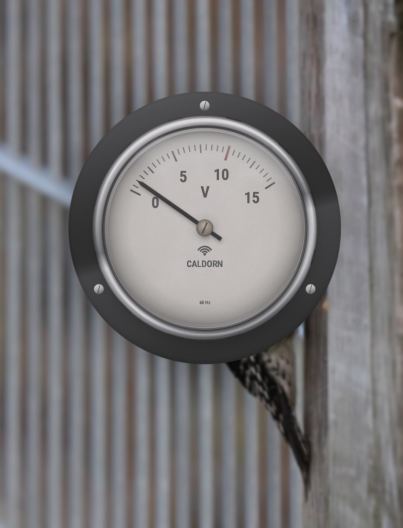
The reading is value=1 unit=V
